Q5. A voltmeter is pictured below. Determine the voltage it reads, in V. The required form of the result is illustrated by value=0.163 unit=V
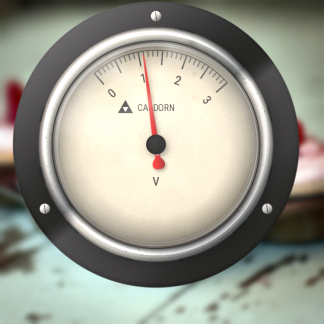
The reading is value=1.1 unit=V
